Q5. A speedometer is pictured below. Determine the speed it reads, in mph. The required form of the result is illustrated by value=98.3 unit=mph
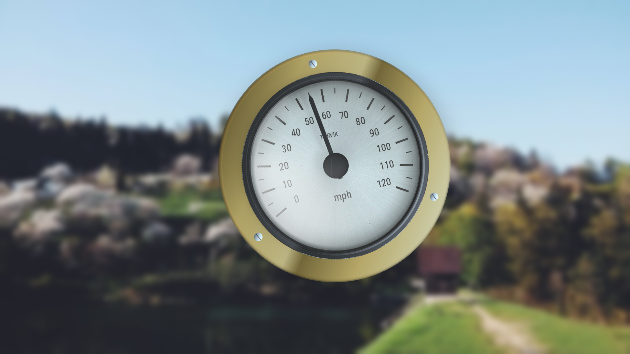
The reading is value=55 unit=mph
